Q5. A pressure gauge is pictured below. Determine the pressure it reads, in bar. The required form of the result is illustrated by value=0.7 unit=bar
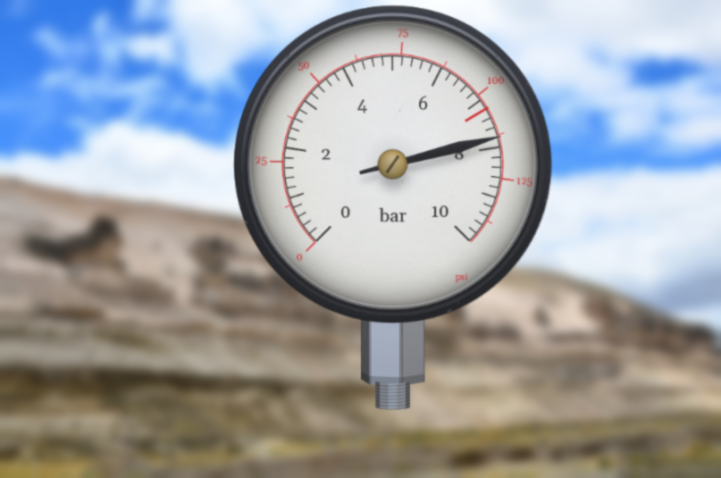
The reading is value=7.8 unit=bar
